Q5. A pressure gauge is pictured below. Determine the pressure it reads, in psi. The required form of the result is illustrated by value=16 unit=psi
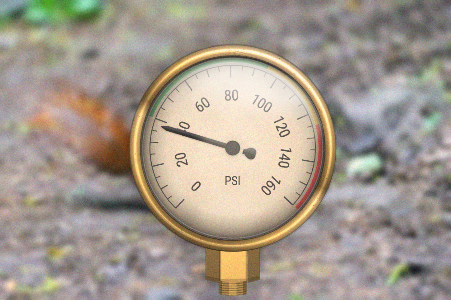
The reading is value=37.5 unit=psi
